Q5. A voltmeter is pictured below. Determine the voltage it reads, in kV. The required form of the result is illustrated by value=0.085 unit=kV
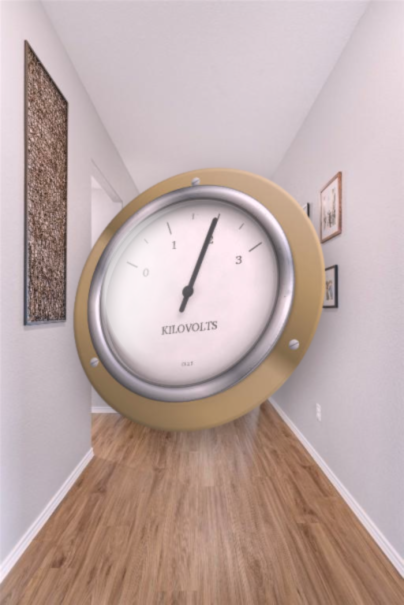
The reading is value=2 unit=kV
